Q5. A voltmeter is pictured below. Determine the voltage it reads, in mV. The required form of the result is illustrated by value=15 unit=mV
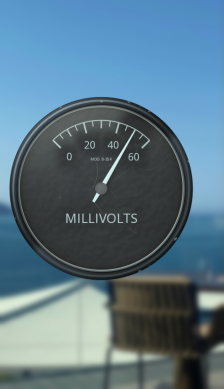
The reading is value=50 unit=mV
